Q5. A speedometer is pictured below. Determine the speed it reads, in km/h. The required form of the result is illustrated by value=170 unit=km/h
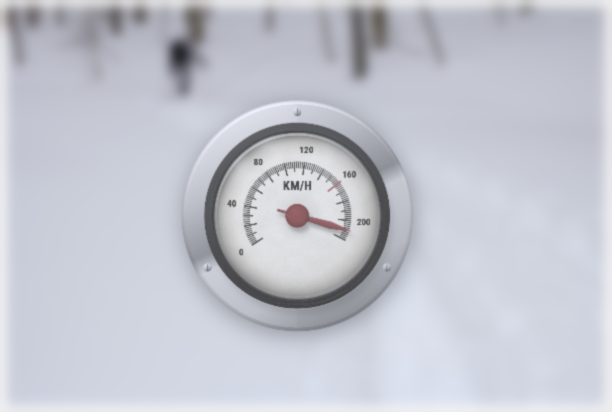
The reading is value=210 unit=km/h
